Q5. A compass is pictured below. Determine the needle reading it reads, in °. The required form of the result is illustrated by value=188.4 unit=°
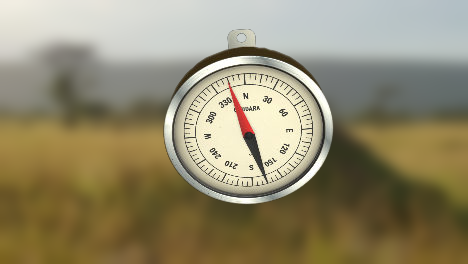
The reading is value=345 unit=°
